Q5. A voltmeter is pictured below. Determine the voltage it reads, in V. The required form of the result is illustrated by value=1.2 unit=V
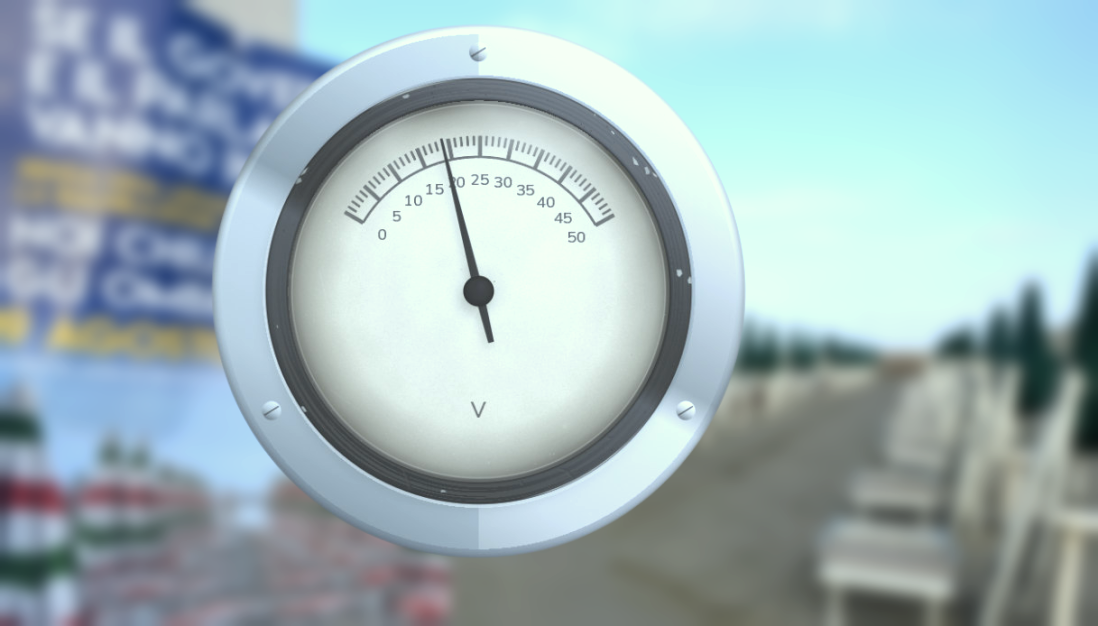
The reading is value=19 unit=V
